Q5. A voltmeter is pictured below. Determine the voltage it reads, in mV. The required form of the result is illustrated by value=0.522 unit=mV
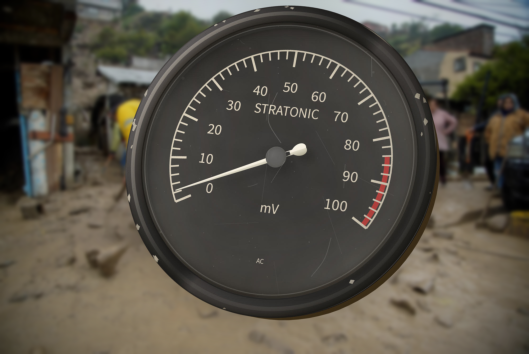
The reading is value=2 unit=mV
